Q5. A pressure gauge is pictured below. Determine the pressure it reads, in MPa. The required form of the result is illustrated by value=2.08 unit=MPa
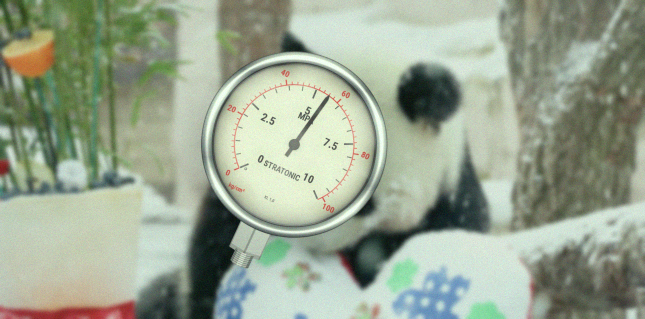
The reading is value=5.5 unit=MPa
